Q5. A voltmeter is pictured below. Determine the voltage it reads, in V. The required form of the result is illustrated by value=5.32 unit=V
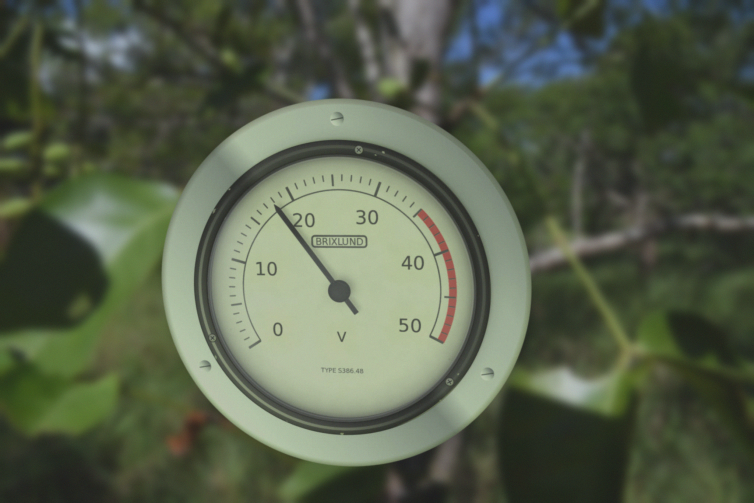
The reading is value=18 unit=V
